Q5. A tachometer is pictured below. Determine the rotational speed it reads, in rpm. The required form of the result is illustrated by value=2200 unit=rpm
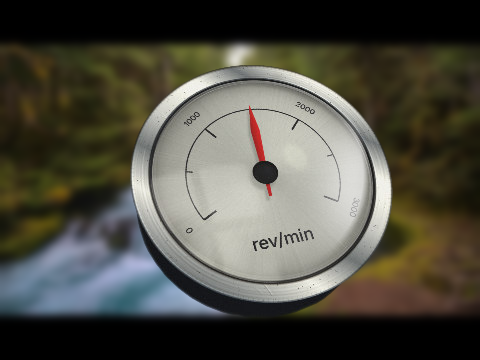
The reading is value=1500 unit=rpm
